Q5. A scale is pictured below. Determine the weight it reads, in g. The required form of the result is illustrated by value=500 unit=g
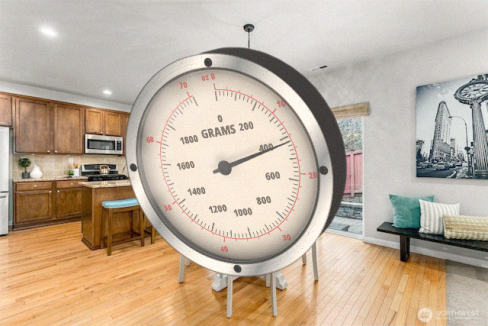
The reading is value=420 unit=g
